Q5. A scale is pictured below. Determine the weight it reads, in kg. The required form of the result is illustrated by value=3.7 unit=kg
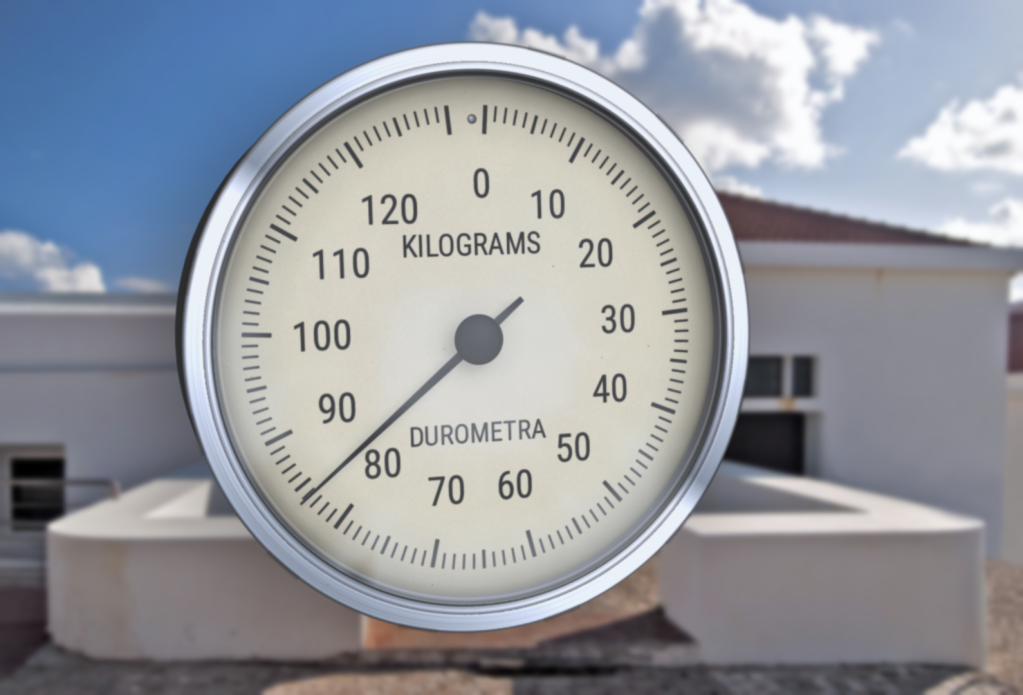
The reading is value=84 unit=kg
